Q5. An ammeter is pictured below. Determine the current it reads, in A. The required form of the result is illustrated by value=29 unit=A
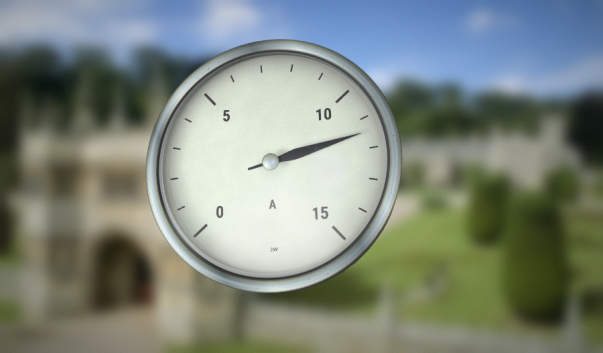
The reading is value=11.5 unit=A
